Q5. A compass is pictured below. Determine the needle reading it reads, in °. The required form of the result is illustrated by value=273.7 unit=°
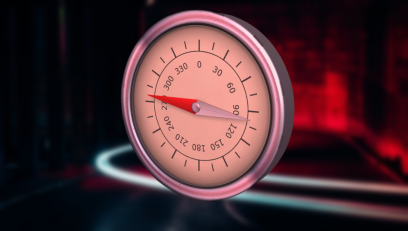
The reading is value=277.5 unit=°
